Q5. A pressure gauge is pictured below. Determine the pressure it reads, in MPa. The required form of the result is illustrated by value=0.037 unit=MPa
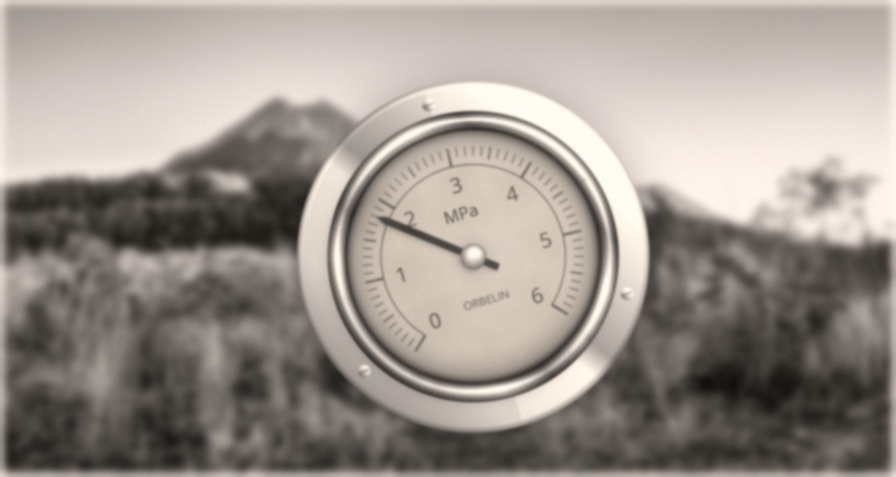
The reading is value=1.8 unit=MPa
